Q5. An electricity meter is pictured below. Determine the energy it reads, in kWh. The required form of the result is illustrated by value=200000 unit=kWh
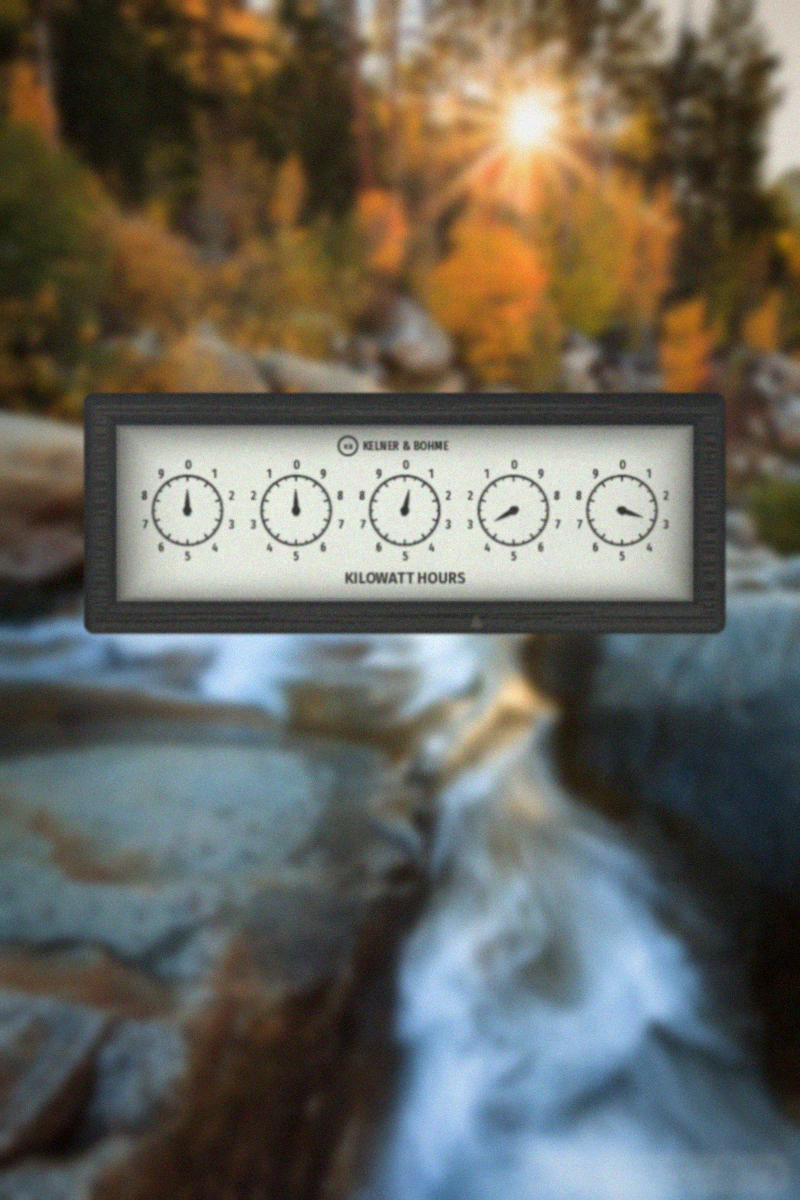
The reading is value=33 unit=kWh
